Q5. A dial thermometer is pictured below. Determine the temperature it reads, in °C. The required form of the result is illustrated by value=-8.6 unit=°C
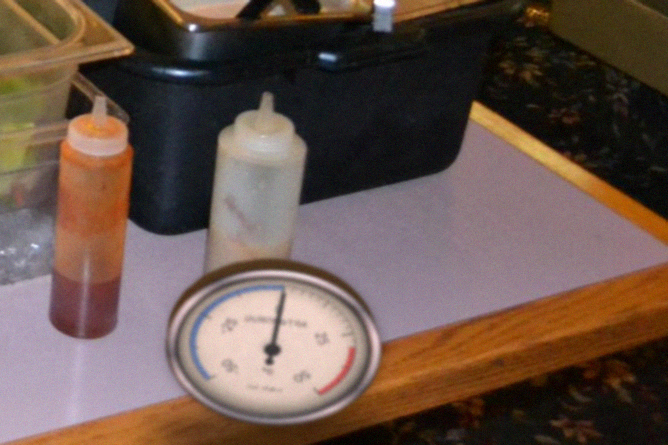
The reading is value=0 unit=°C
